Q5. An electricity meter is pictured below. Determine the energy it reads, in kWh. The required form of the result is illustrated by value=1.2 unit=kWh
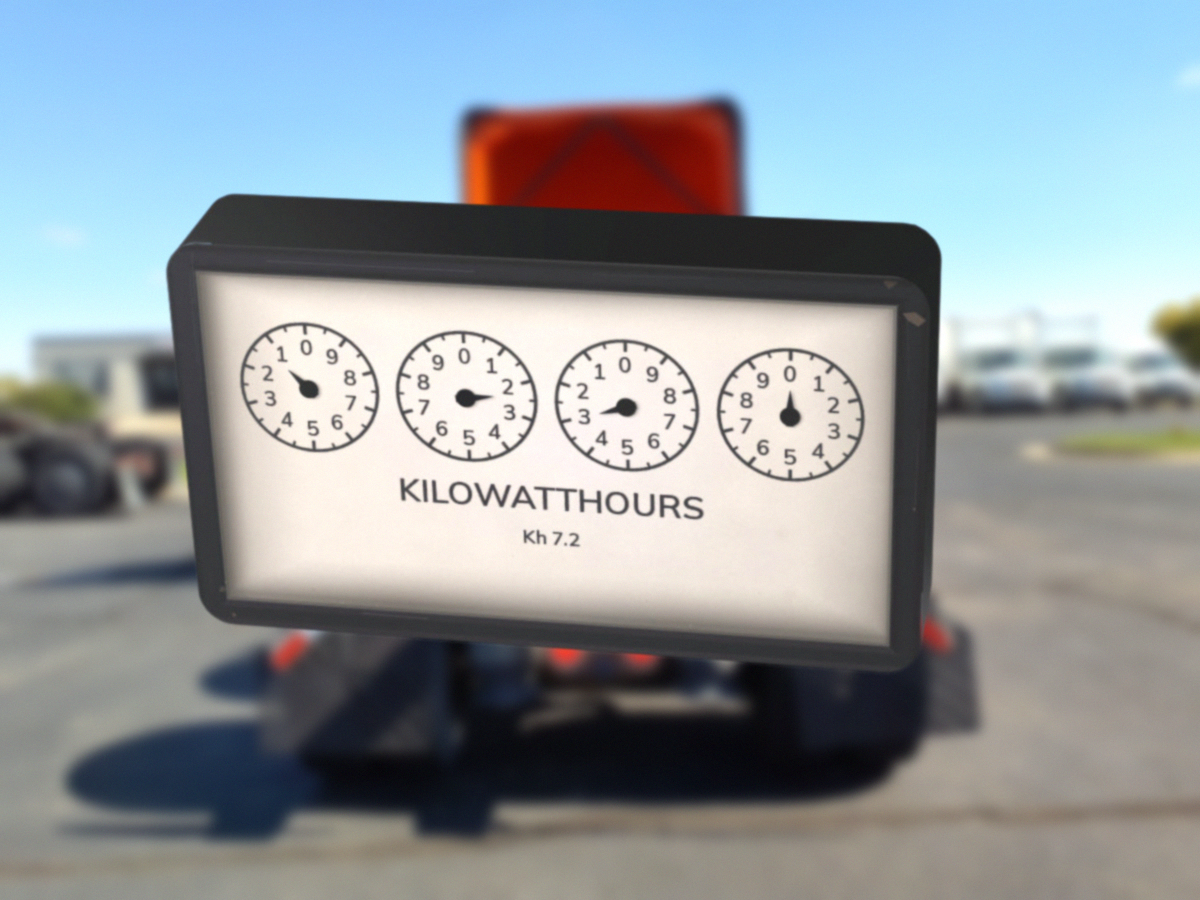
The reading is value=1230 unit=kWh
